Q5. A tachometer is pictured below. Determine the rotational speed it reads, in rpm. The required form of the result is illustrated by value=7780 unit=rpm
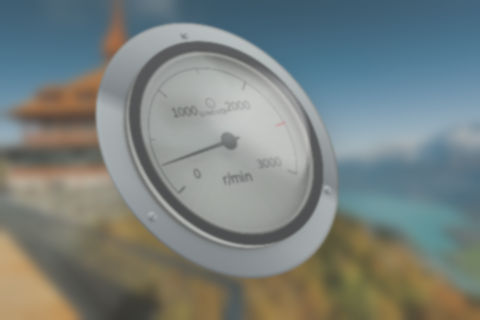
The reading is value=250 unit=rpm
